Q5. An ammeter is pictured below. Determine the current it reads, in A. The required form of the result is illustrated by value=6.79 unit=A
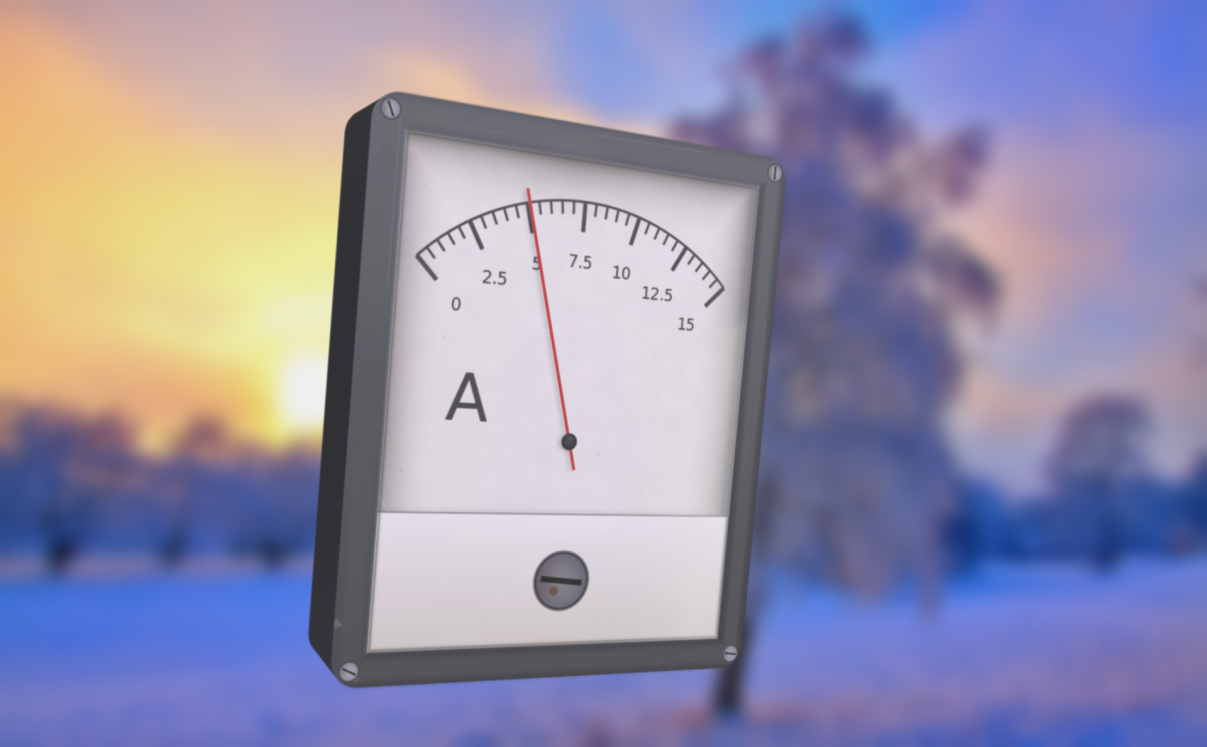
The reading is value=5 unit=A
